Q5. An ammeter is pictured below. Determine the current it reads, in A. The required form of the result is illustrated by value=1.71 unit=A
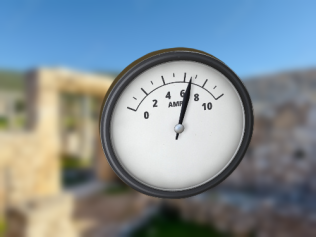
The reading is value=6.5 unit=A
